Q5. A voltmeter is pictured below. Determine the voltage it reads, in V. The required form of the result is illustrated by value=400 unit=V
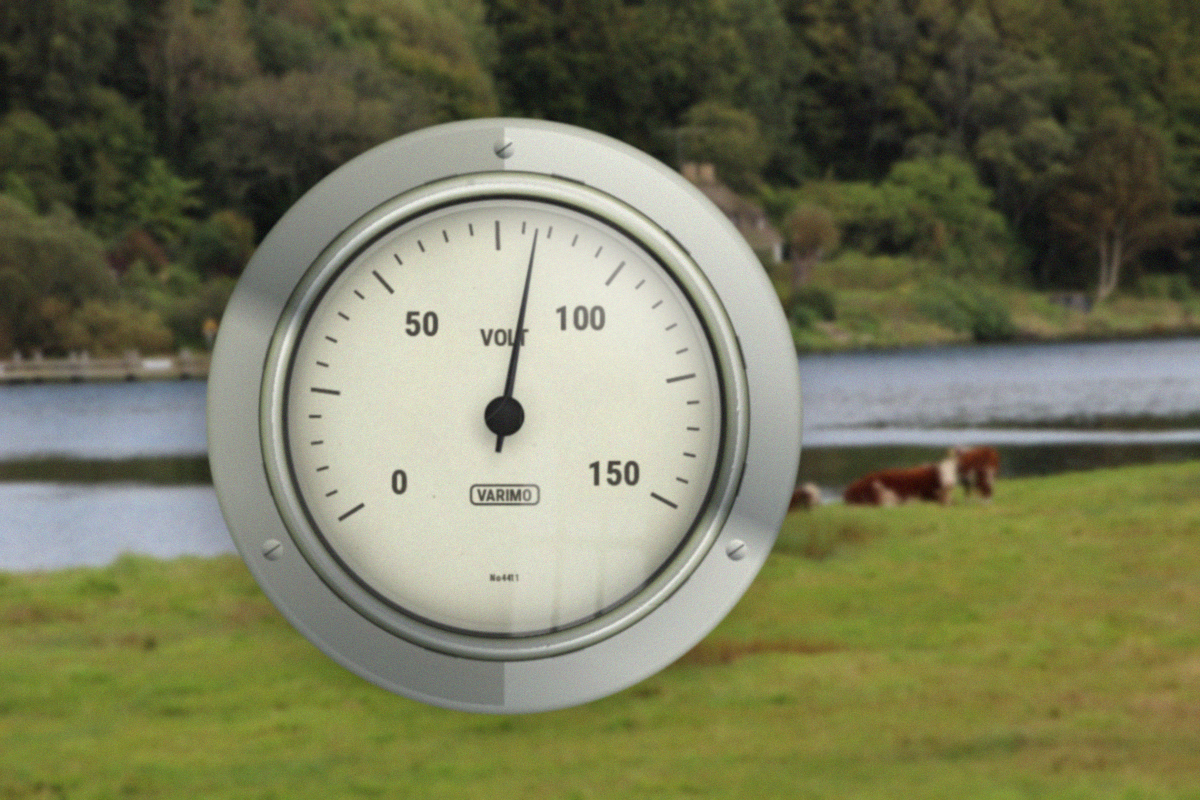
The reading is value=82.5 unit=V
